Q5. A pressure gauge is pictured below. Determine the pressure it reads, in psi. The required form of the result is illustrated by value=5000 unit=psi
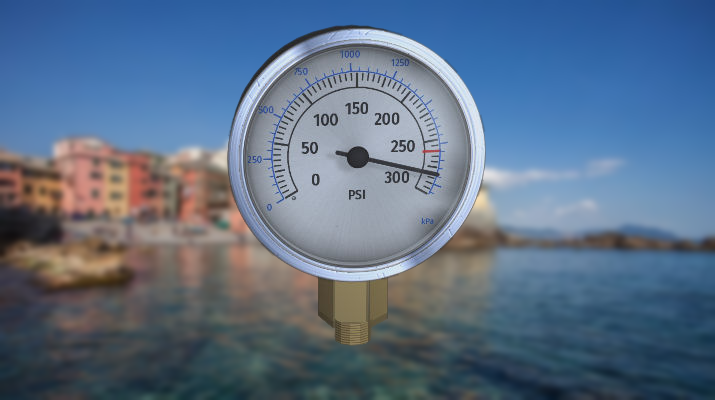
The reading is value=280 unit=psi
